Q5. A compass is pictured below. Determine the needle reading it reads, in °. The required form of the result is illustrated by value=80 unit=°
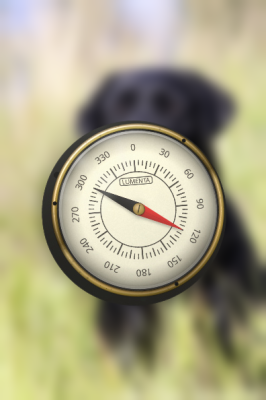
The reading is value=120 unit=°
